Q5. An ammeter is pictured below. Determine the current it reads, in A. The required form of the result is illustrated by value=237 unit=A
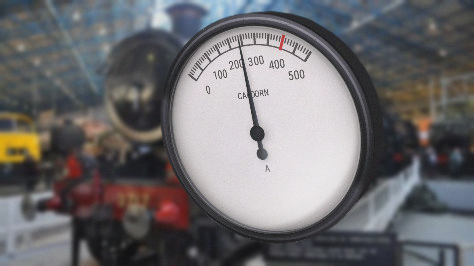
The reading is value=250 unit=A
